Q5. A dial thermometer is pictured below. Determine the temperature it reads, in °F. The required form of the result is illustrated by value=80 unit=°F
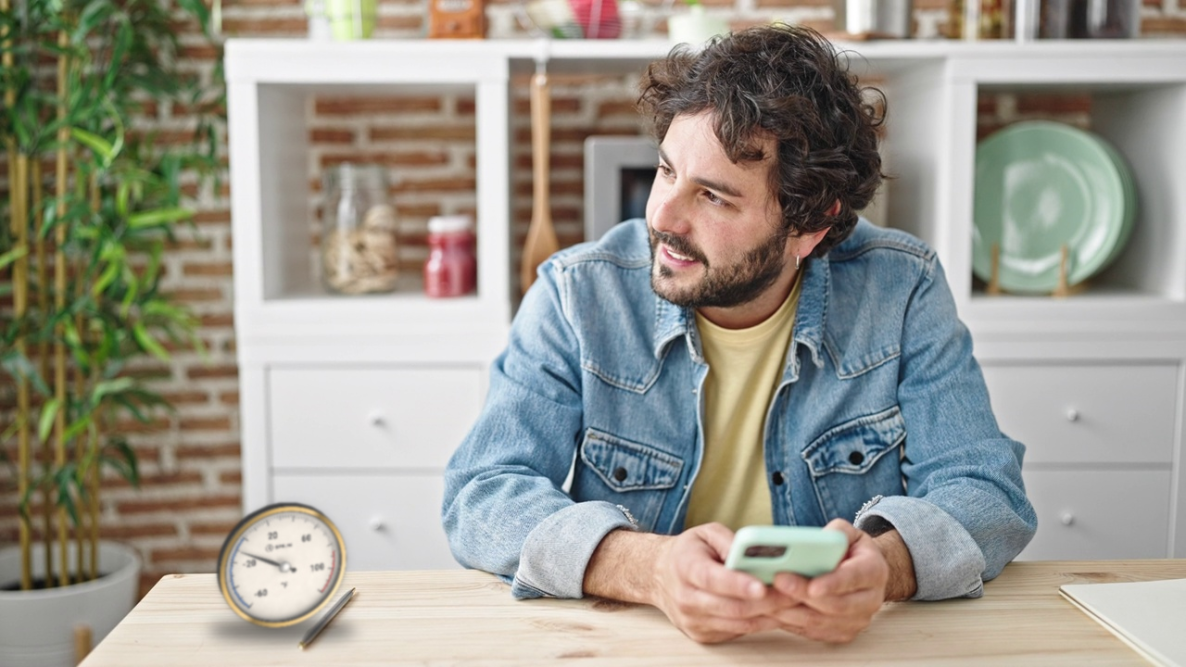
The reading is value=-10 unit=°F
